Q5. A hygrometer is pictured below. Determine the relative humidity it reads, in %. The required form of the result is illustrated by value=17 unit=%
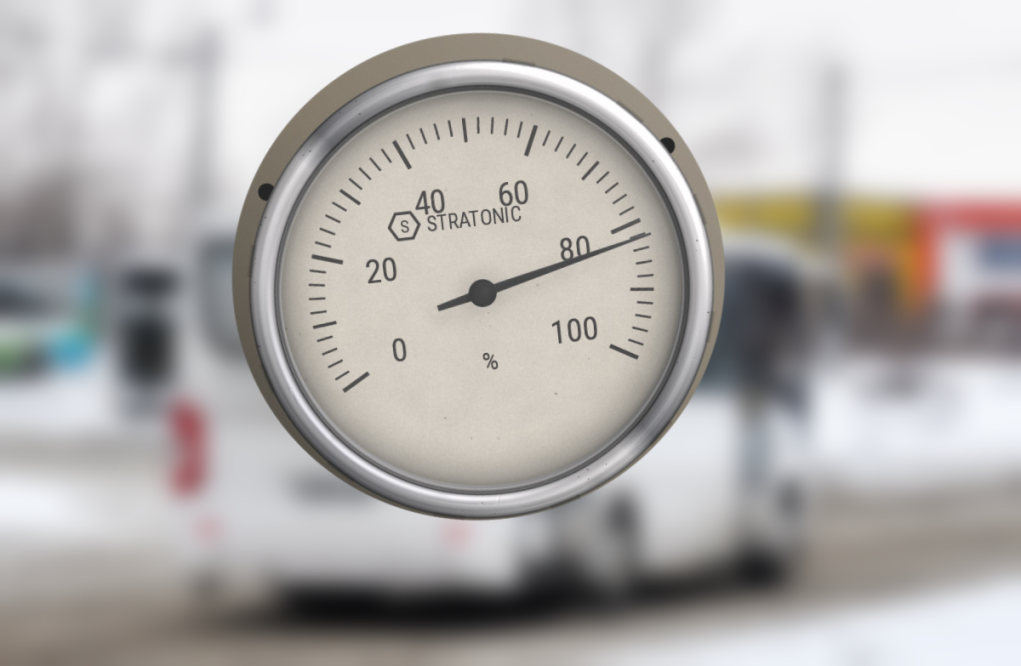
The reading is value=82 unit=%
